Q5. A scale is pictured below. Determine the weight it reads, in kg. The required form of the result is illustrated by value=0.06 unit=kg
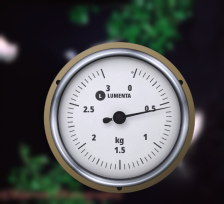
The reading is value=0.55 unit=kg
